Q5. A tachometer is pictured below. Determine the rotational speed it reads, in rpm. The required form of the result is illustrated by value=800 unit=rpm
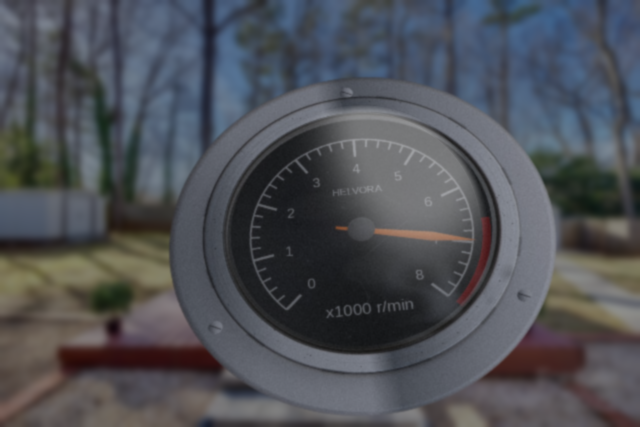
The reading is value=7000 unit=rpm
